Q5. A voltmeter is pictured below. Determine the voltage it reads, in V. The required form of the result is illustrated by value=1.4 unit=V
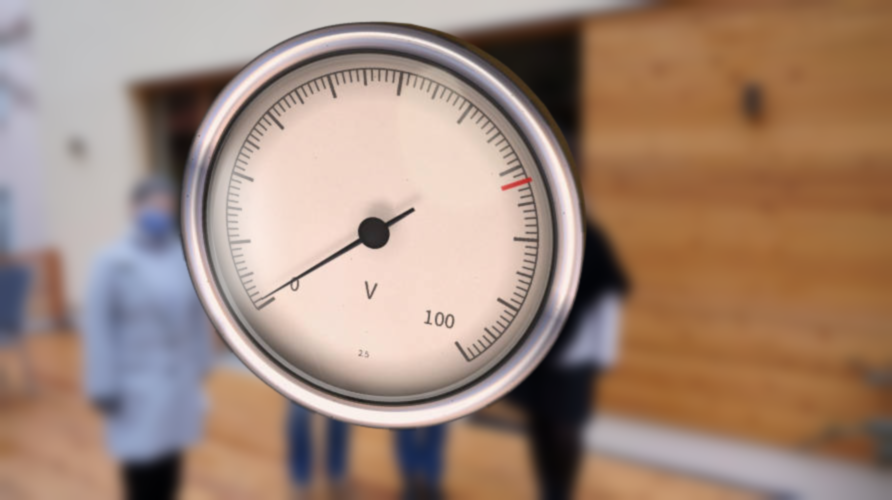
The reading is value=1 unit=V
